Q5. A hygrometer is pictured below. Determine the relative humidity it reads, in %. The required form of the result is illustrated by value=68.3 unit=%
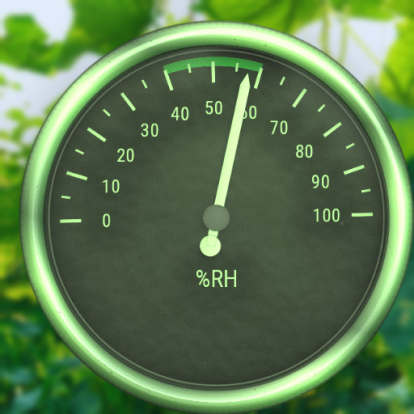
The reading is value=57.5 unit=%
